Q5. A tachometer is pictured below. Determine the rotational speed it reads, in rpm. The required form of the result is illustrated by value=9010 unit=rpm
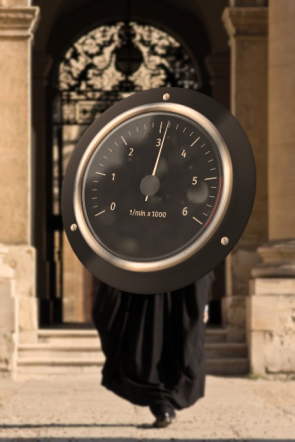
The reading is value=3200 unit=rpm
